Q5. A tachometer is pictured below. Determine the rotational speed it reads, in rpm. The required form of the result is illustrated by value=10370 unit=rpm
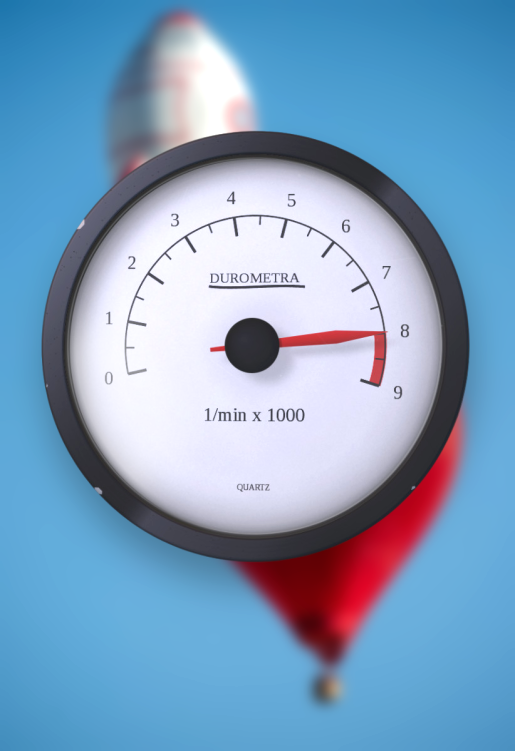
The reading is value=8000 unit=rpm
